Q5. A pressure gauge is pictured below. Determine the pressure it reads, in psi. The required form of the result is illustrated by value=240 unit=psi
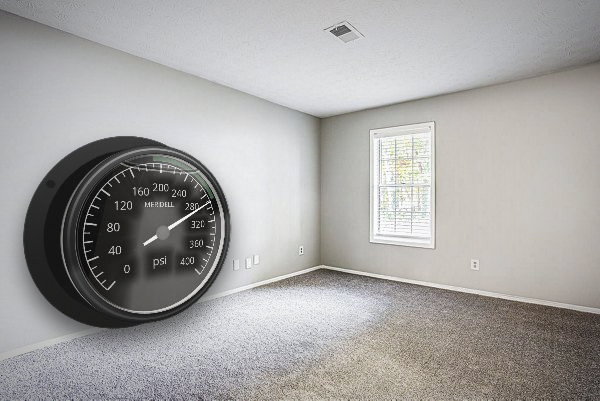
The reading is value=290 unit=psi
